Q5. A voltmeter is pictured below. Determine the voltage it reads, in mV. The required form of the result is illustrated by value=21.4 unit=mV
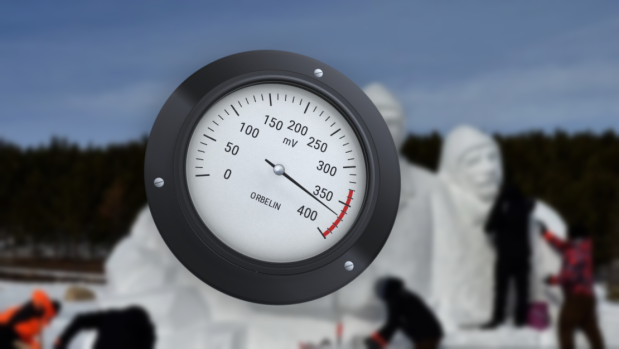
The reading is value=370 unit=mV
